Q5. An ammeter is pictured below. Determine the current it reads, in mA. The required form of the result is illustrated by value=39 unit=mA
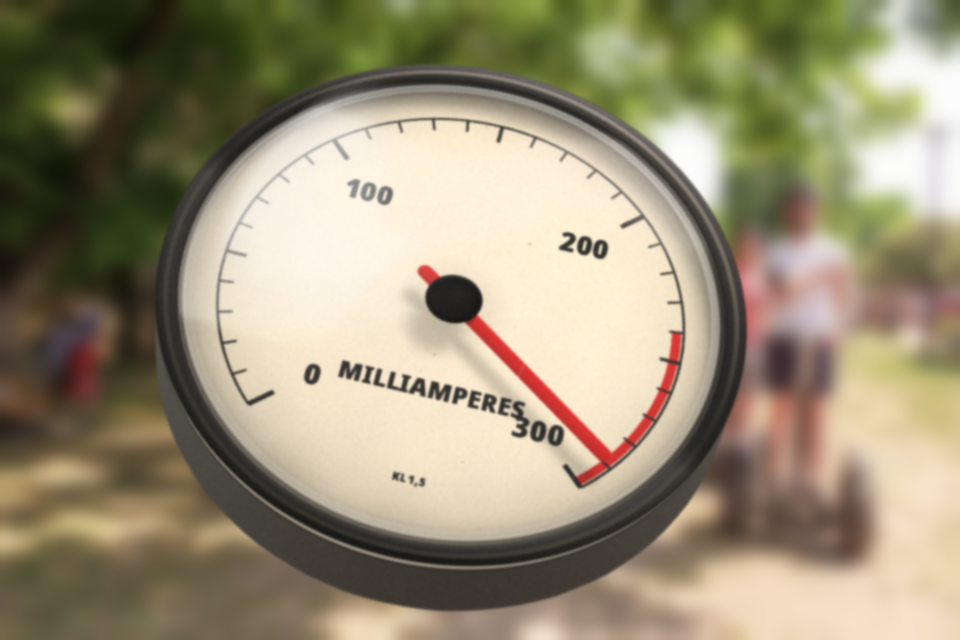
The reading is value=290 unit=mA
